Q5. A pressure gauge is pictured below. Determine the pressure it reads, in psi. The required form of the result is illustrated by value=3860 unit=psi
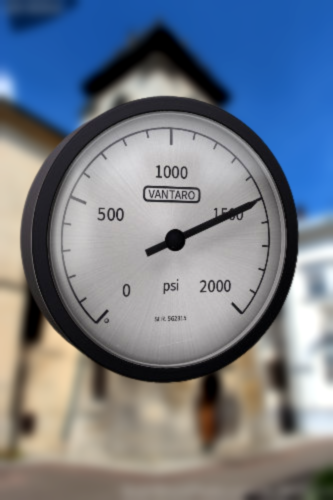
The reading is value=1500 unit=psi
